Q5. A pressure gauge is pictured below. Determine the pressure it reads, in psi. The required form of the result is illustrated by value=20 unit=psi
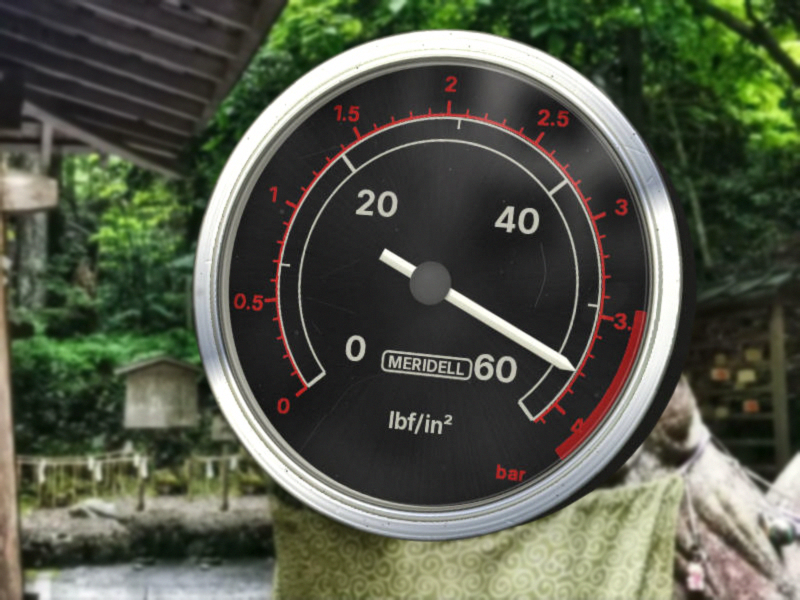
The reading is value=55 unit=psi
